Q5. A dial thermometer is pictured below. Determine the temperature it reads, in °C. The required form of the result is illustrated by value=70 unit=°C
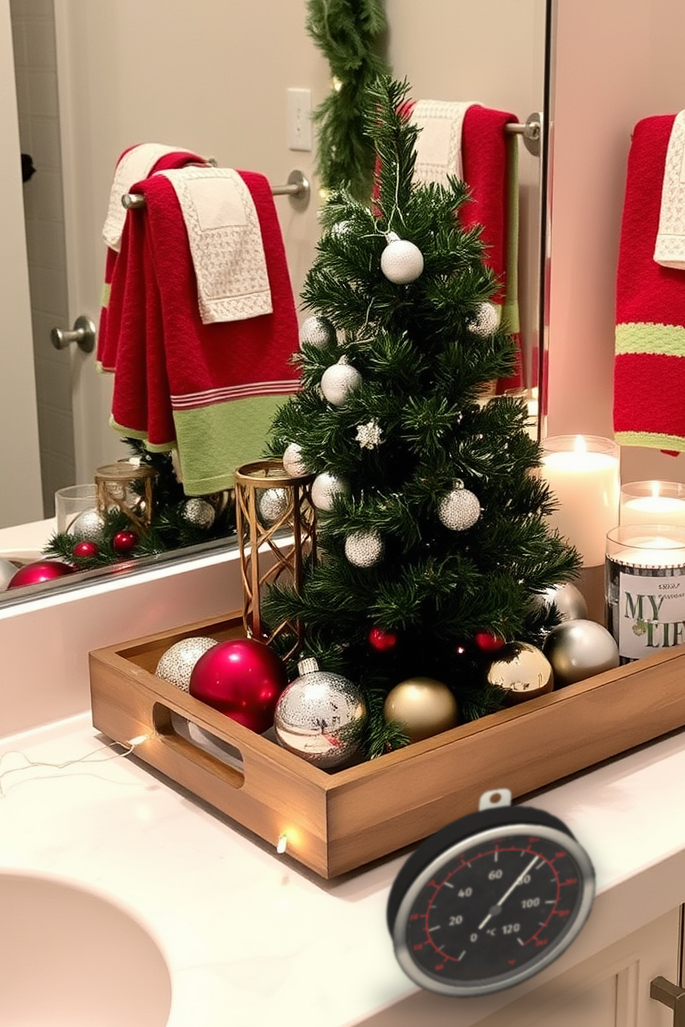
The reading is value=75 unit=°C
